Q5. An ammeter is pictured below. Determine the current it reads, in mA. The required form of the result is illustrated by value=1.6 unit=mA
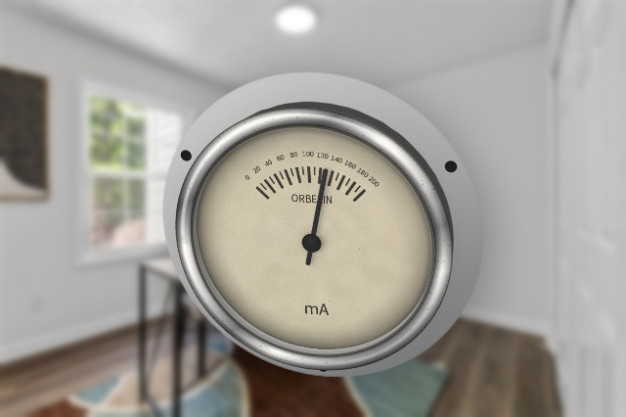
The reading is value=130 unit=mA
